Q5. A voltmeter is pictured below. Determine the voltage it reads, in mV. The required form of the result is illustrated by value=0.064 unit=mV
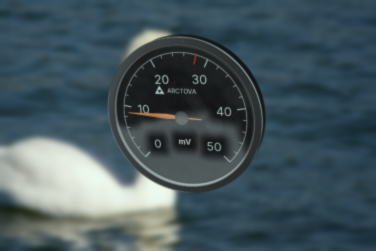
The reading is value=9 unit=mV
